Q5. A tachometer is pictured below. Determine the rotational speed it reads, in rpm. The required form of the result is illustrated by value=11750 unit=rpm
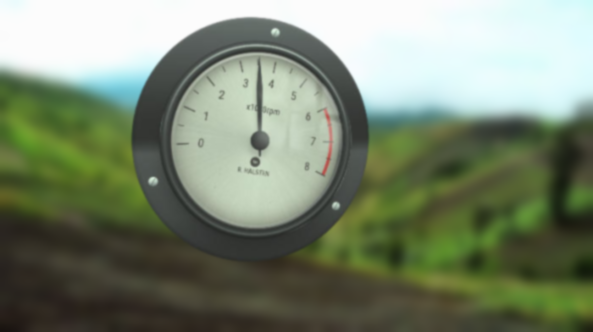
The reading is value=3500 unit=rpm
